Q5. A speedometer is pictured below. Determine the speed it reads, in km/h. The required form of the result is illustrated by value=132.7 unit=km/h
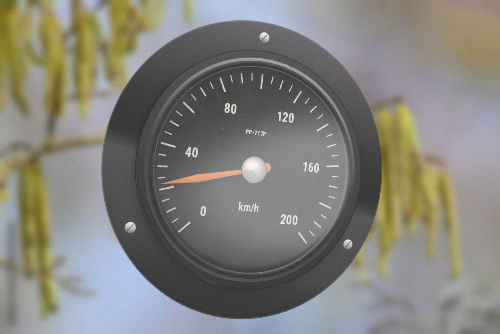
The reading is value=22.5 unit=km/h
